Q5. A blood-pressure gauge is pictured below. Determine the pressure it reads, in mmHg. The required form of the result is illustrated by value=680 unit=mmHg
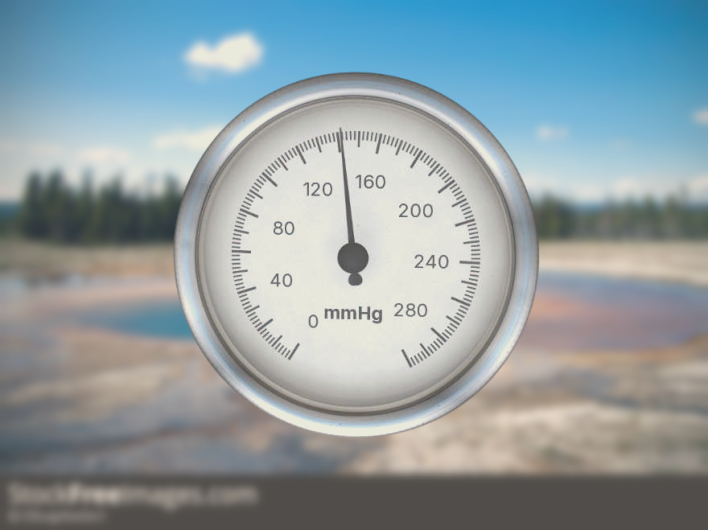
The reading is value=142 unit=mmHg
